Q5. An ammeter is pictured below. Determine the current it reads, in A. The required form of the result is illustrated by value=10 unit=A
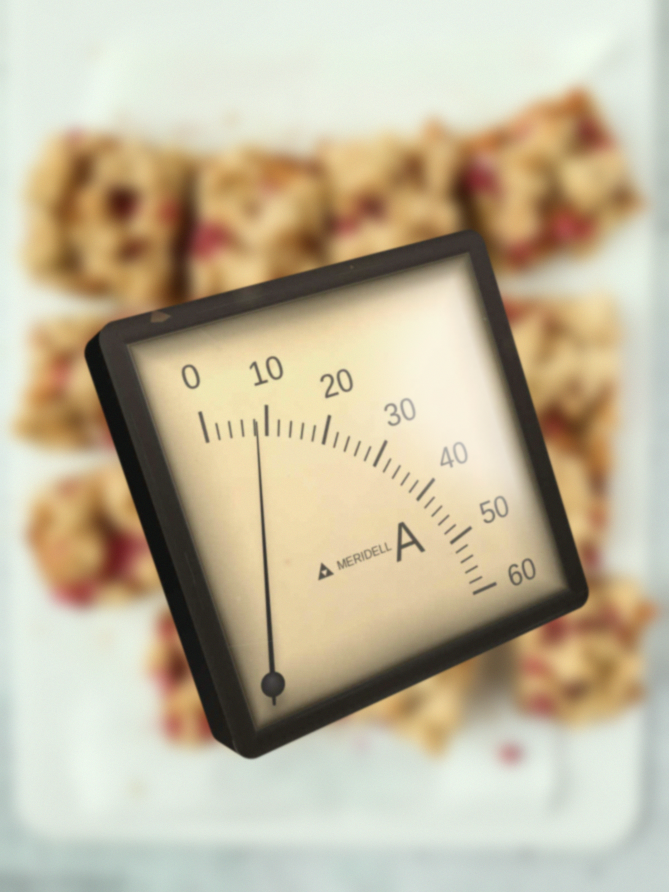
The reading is value=8 unit=A
